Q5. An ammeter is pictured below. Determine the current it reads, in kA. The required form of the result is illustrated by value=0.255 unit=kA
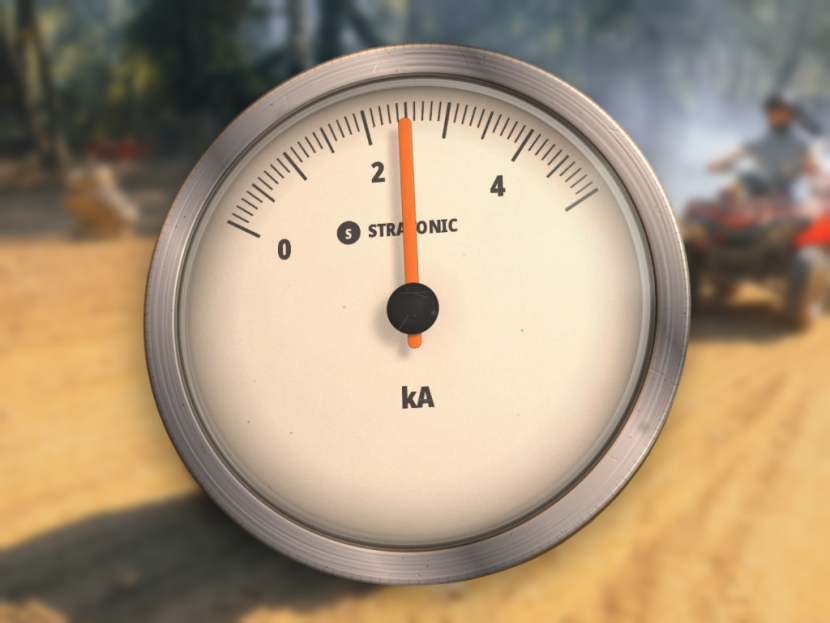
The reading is value=2.5 unit=kA
